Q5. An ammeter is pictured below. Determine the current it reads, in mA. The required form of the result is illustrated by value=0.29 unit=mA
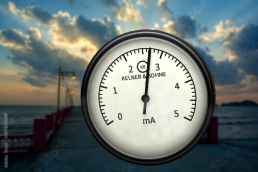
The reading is value=2.7 unit=mA
